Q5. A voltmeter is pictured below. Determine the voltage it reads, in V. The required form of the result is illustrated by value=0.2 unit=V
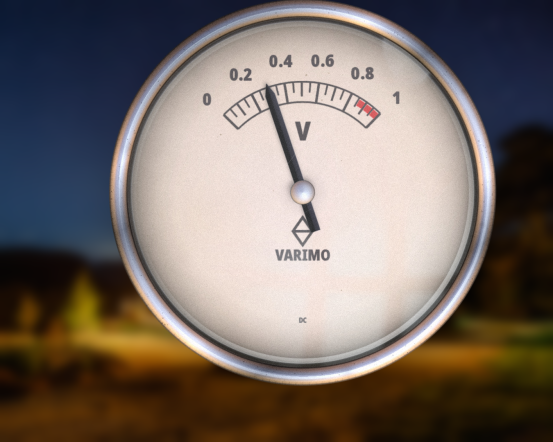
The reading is value=0.3 unit=V
